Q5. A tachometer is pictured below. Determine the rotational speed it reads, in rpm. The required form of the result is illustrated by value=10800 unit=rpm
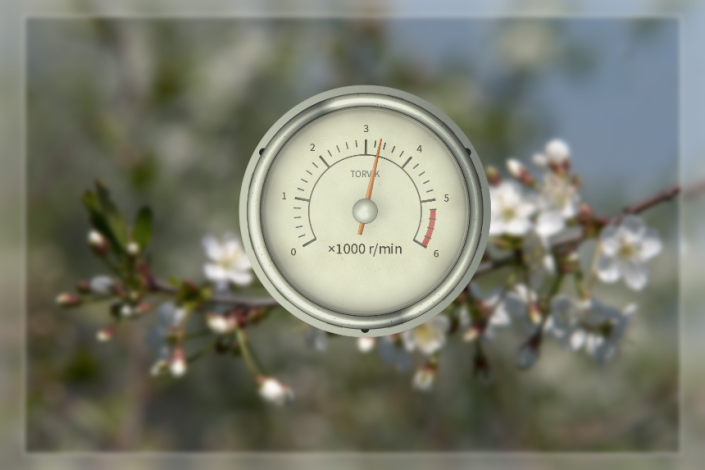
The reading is value=3300 unit=rpm
